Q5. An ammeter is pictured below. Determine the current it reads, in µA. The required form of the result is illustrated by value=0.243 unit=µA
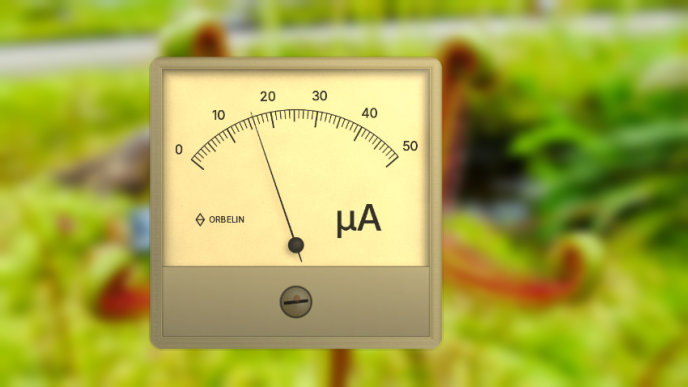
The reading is value=16 unit=µA
